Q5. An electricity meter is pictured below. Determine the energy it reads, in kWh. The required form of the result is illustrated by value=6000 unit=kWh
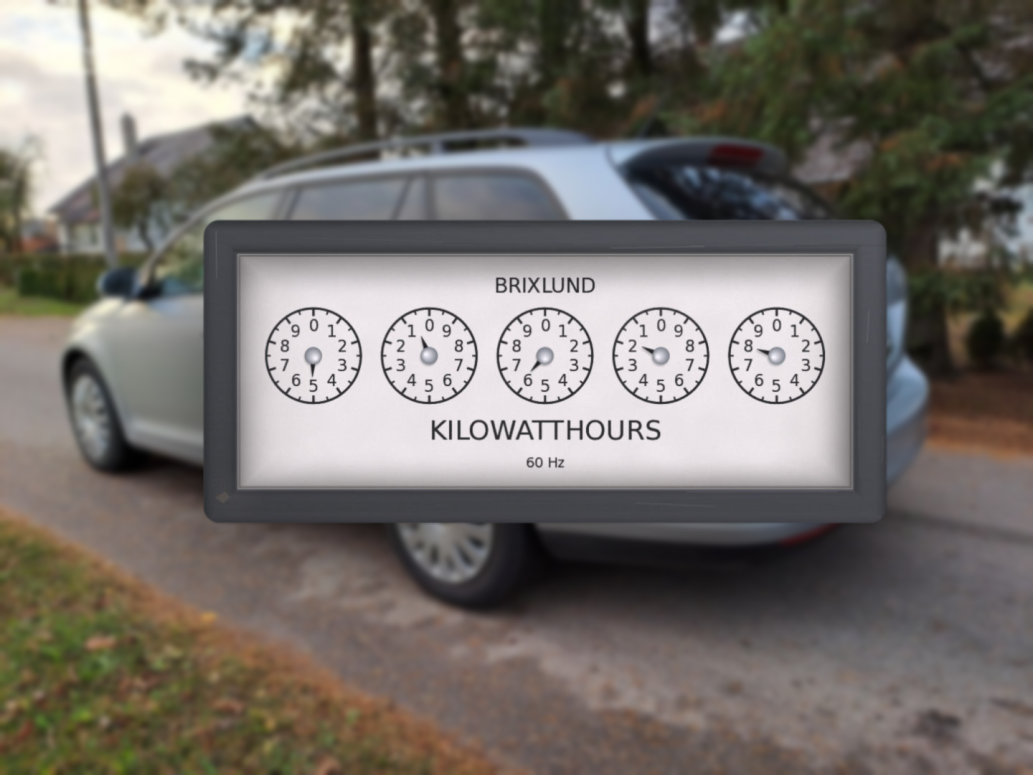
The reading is value=50618 unit=kWh
